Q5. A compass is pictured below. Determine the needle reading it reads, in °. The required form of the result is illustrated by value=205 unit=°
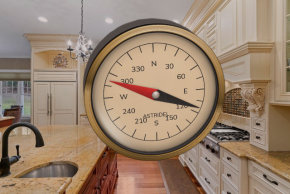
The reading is value=292.5 unit=°
